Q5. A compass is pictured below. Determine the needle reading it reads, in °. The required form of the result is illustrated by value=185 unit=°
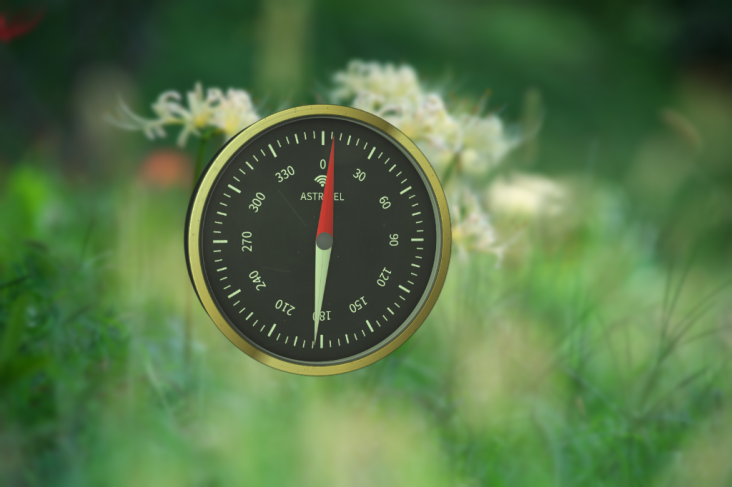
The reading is value=5 unit=°
